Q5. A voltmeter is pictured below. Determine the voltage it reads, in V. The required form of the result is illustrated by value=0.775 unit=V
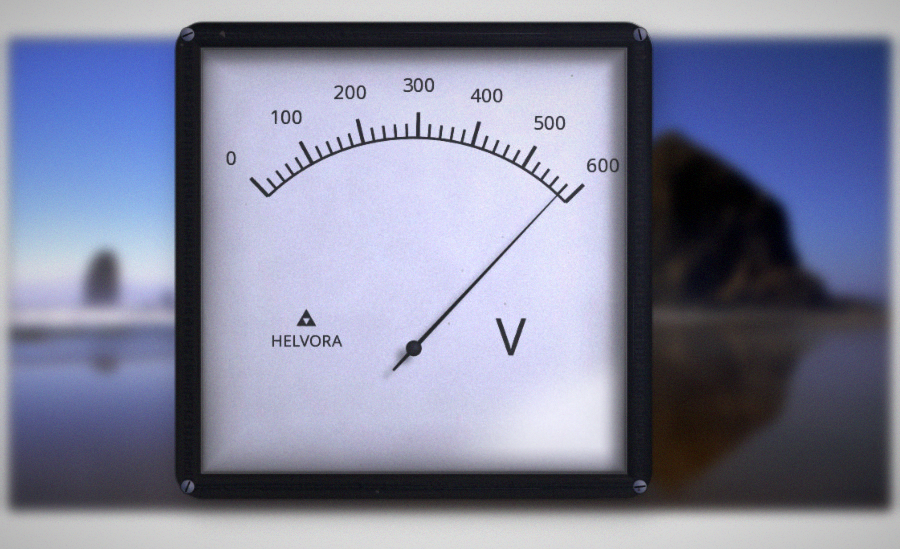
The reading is value=580 unit=V
